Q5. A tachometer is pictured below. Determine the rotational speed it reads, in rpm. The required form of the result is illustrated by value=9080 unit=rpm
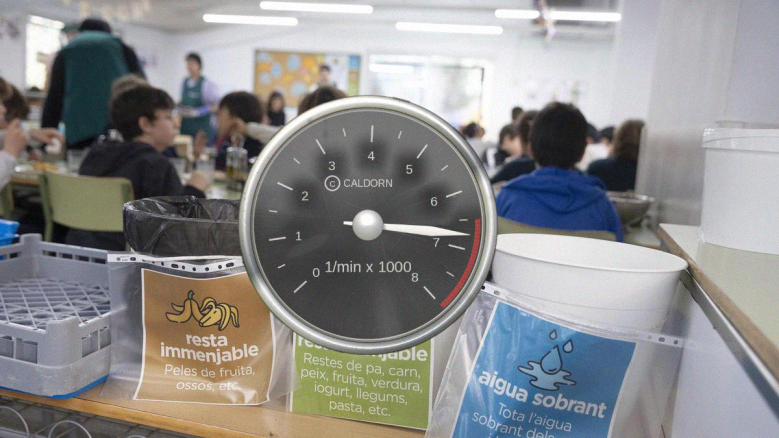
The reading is value=6750 unit=rpm
